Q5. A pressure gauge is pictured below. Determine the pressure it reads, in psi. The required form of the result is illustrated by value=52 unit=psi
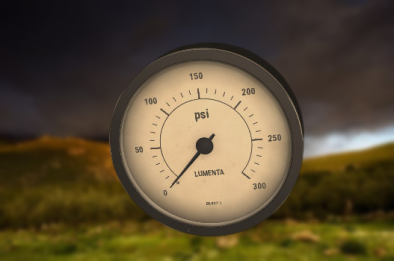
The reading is value=0 unit=psi
